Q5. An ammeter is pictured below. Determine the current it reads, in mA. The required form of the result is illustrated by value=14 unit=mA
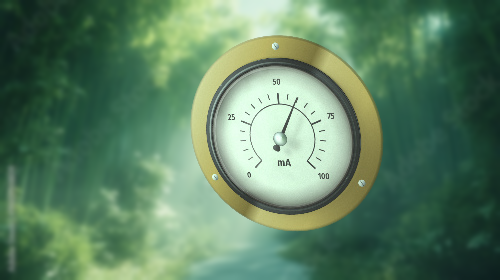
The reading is value=60 unit=mA
